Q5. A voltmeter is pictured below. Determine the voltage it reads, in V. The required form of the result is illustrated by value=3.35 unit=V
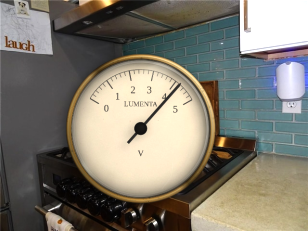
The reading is value=4.2 unit=V
